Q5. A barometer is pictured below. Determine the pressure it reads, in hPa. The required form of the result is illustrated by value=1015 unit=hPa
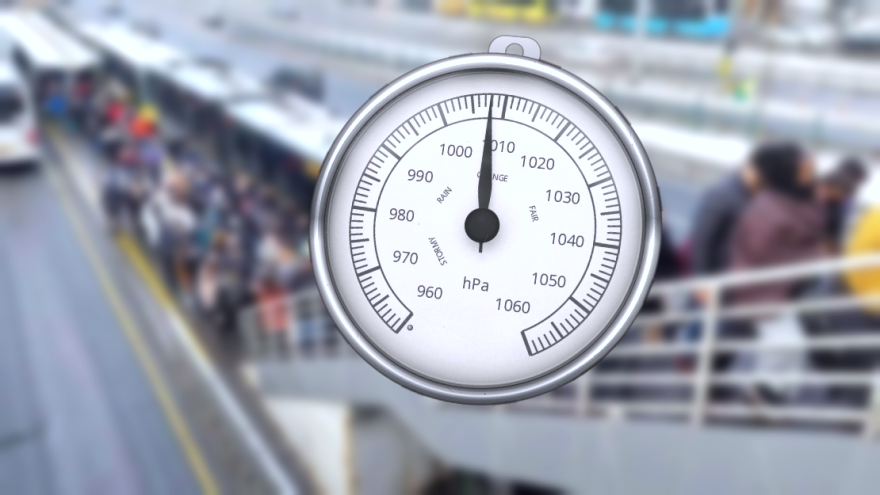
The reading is value=1008 unit=hPa
